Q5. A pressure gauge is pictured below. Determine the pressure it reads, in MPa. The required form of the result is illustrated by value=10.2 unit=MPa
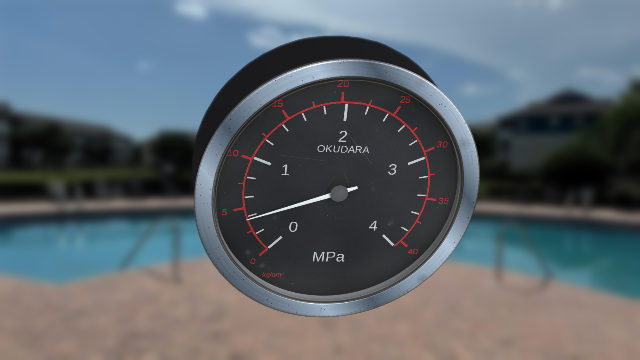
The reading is value=0.4 unit=MPa
